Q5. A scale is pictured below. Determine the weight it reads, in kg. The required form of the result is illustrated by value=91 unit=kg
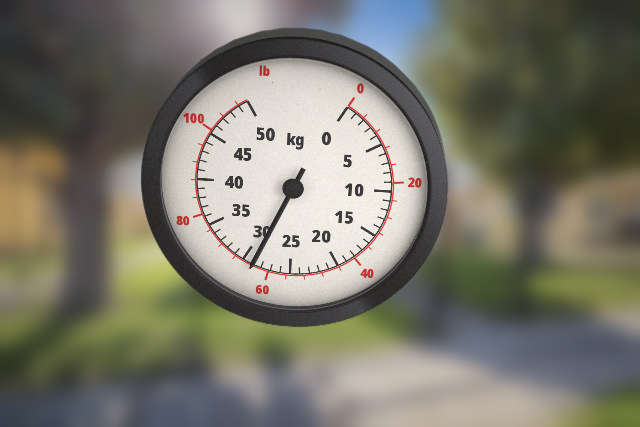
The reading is value=29 unit=kg
